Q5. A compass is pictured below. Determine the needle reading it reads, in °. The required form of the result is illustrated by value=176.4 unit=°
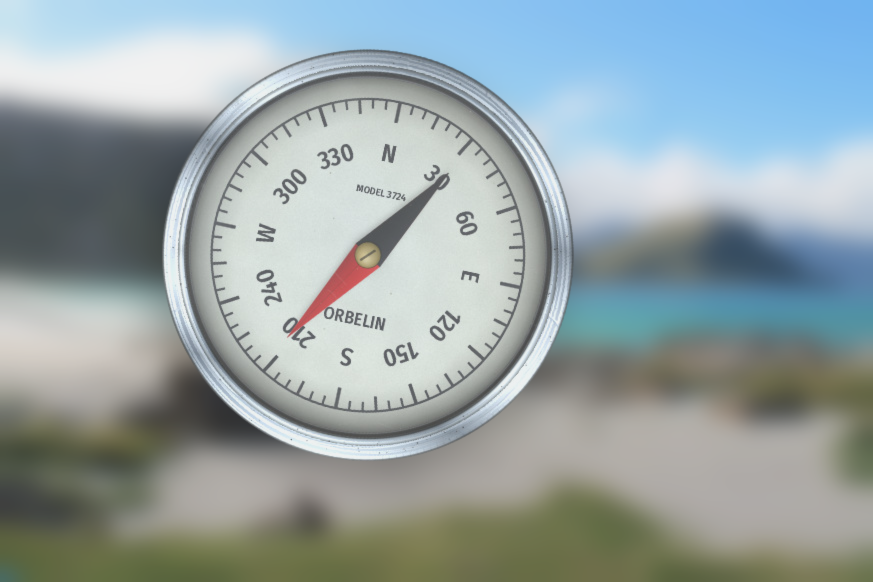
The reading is value=212.5 unit=°
